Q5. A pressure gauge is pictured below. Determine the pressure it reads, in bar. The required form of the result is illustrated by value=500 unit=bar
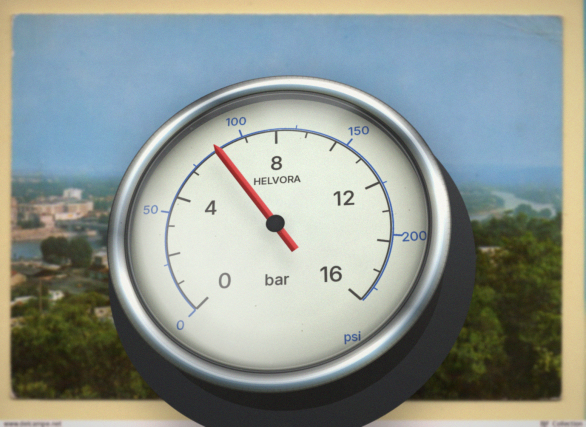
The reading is value=6 unit=bar
